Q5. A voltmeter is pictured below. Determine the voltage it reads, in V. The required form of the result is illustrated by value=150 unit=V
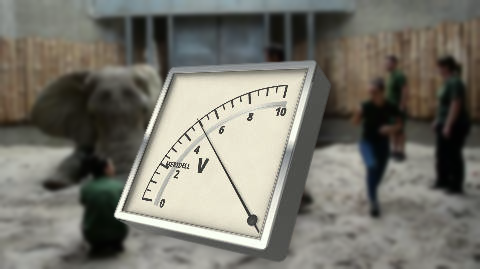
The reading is value=5 unit=V
